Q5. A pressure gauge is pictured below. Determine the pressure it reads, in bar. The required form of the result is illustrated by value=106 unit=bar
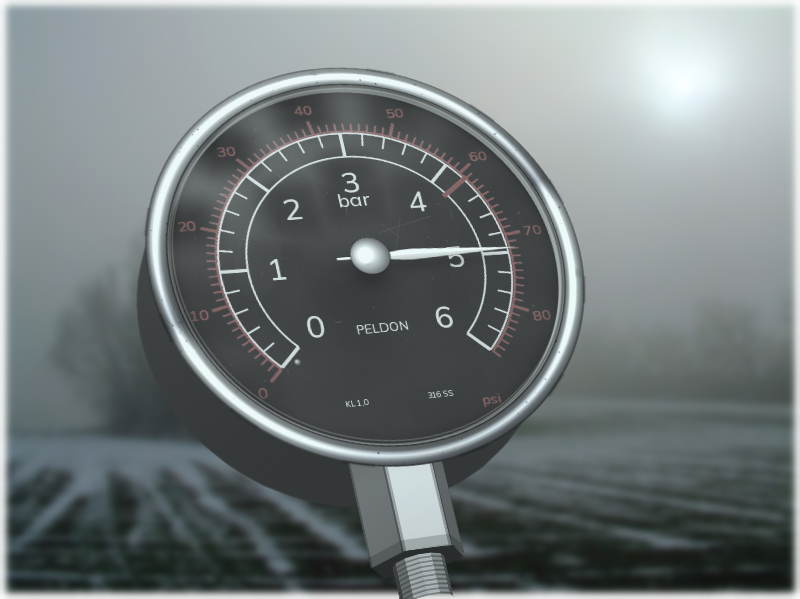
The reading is value=5 unit=bar
